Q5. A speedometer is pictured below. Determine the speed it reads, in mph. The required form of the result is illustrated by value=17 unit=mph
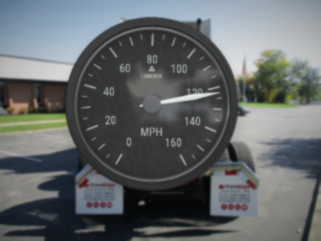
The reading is value=122.5 unit=mph
